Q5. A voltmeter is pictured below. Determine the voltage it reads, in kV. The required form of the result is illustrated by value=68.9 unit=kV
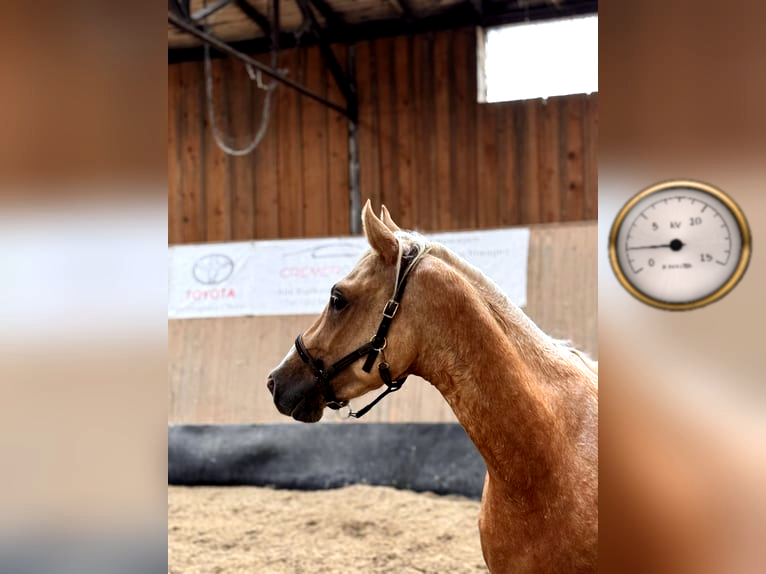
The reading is value=2 unit=kV
